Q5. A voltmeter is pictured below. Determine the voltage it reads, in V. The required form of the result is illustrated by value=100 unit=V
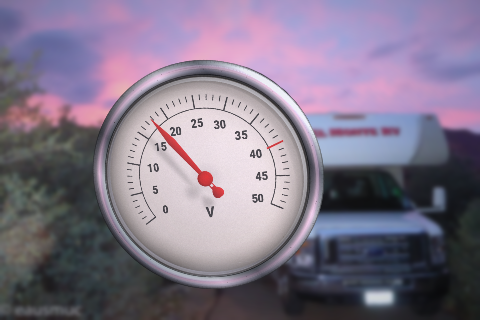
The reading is value=18 unit=V
